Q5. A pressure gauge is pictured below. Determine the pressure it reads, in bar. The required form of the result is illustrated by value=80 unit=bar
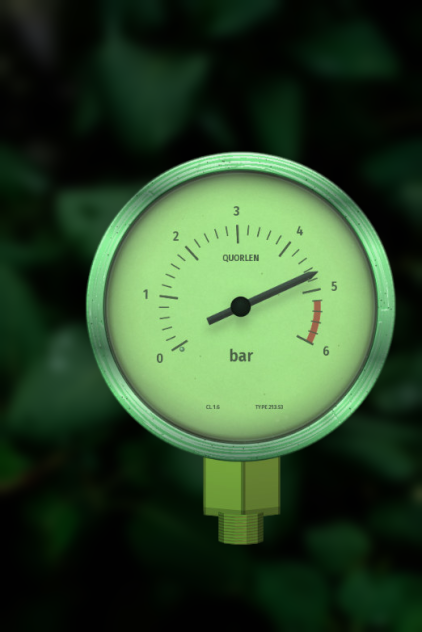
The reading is value=4.7 unit=bar
